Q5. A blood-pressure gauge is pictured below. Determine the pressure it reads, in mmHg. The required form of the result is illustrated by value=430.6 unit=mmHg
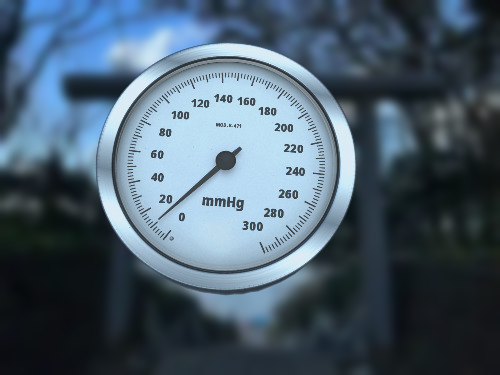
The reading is value=10 unit=mmHg
